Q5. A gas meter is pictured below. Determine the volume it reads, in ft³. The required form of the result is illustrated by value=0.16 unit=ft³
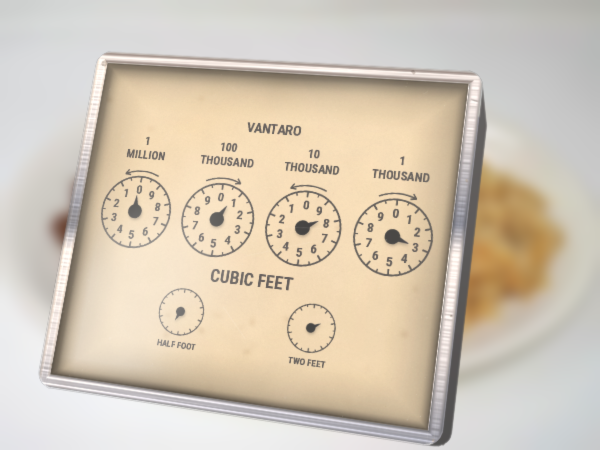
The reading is value=8300 unit=ft³
